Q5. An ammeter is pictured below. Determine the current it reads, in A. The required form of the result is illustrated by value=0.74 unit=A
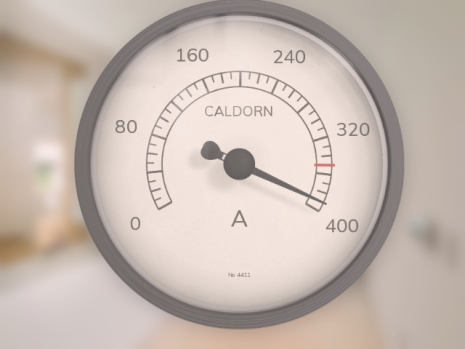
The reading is value=390 unit=A
